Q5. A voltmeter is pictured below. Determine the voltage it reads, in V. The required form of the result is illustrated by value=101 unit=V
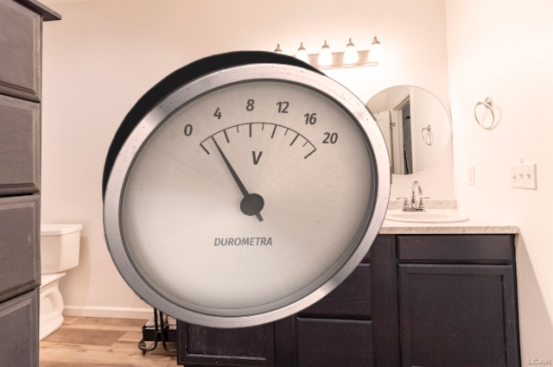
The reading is value=2 unit=V
